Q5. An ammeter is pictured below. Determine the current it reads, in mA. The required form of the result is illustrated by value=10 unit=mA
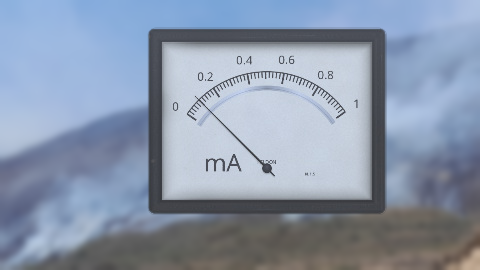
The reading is value=0.1 unit=mA
